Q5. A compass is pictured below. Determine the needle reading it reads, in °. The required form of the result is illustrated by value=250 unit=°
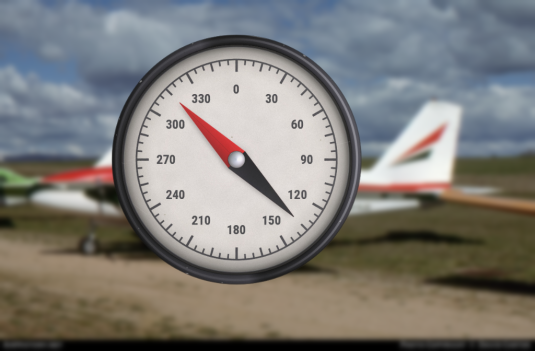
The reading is value=315 unit=°
